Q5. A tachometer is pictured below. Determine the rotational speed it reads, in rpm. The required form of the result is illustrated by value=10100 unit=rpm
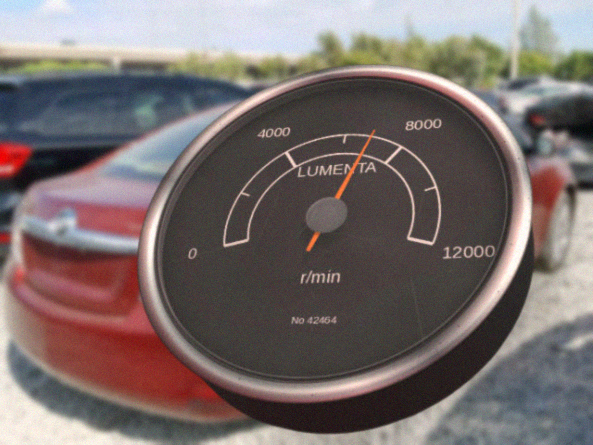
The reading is value=7000 unit=rpm
